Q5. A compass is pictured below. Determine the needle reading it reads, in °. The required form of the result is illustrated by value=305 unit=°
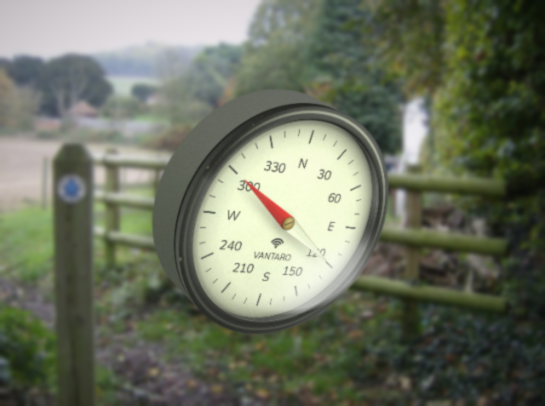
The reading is value=300 unit=°
